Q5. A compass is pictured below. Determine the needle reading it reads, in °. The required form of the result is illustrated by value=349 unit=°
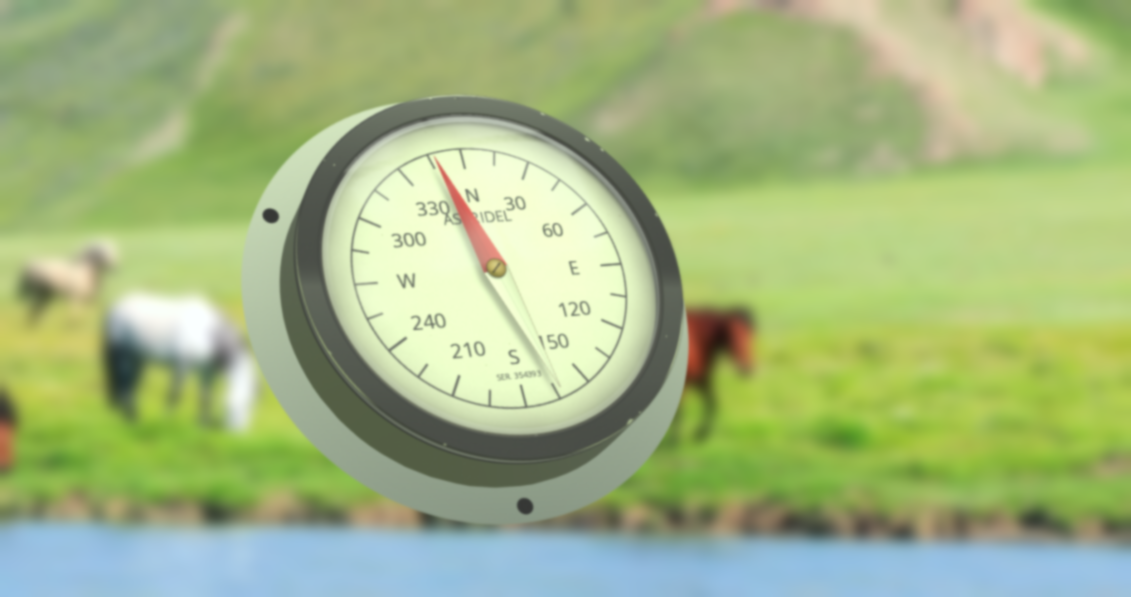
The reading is value=345 unit=°
